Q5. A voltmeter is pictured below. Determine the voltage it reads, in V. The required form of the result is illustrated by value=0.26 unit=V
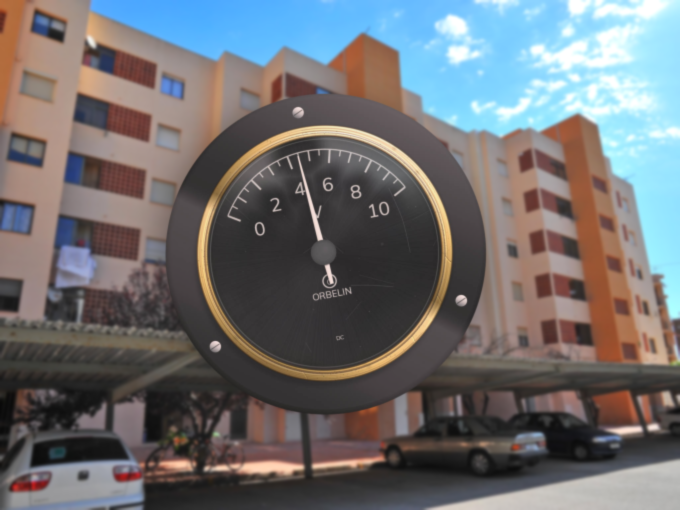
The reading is value=4.5 unit=V
